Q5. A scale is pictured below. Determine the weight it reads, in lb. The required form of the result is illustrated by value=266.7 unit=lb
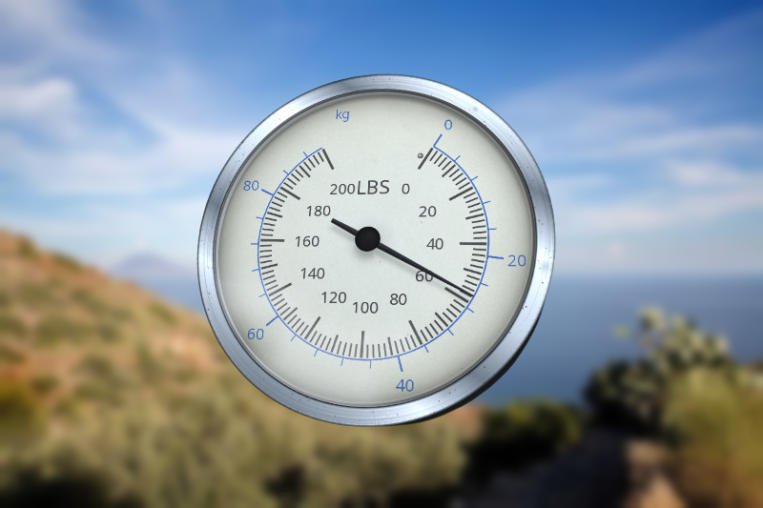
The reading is value=58 unit=lb
